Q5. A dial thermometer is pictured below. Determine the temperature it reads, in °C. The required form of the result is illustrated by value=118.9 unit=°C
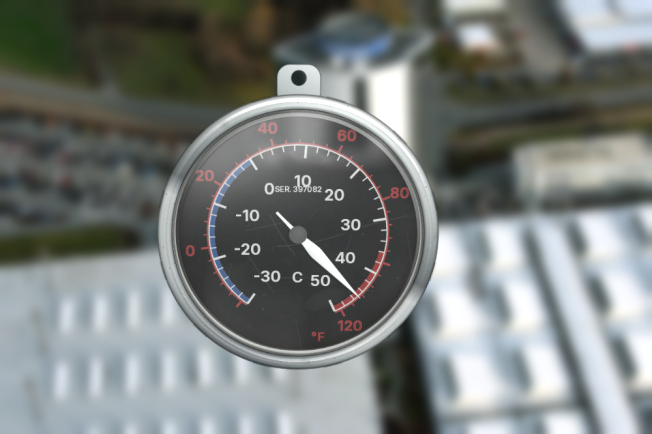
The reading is value=45 unit=°C
